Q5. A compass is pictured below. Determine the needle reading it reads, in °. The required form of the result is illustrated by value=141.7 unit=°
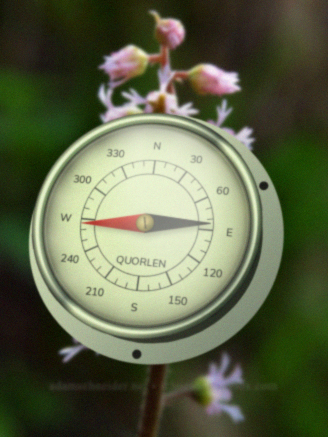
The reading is value=265 unit=°
